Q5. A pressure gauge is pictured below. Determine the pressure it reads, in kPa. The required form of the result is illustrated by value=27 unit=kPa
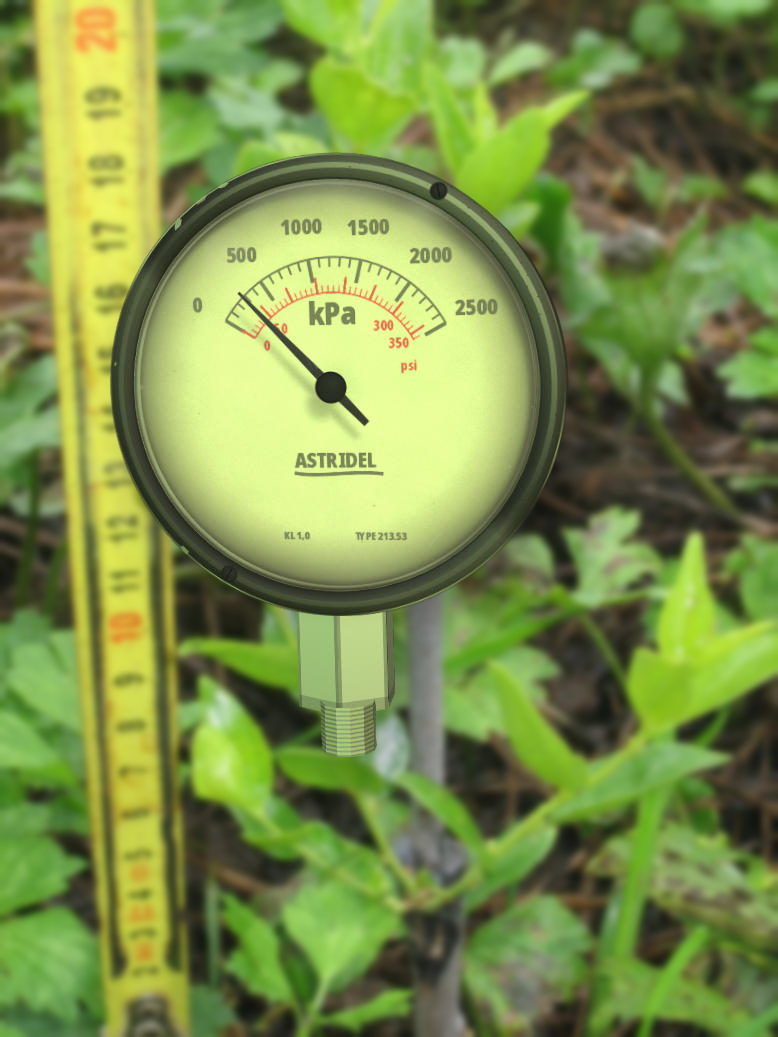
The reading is value=300 unit=kPa
